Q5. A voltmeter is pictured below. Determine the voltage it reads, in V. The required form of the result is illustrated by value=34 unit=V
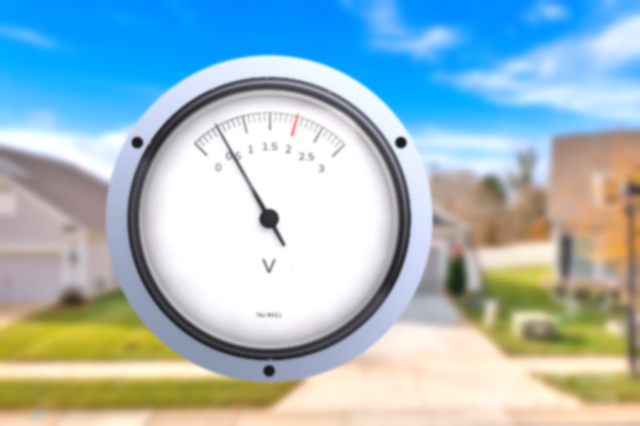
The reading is value=0.5 unit=V
